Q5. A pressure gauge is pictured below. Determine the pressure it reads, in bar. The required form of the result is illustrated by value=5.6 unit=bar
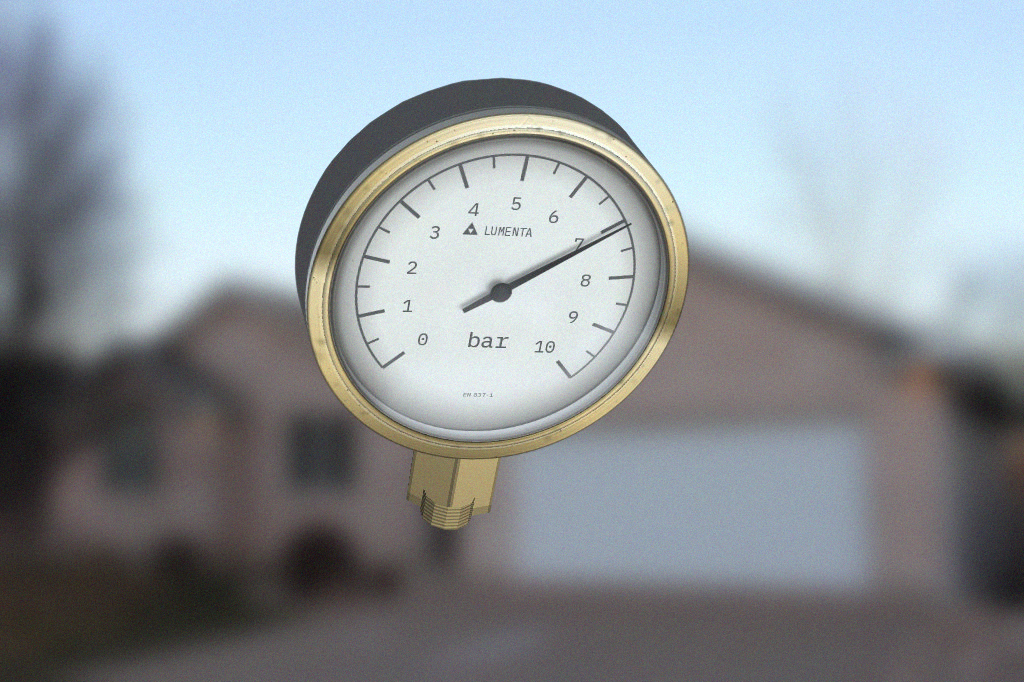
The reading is value=7 unit=bar
